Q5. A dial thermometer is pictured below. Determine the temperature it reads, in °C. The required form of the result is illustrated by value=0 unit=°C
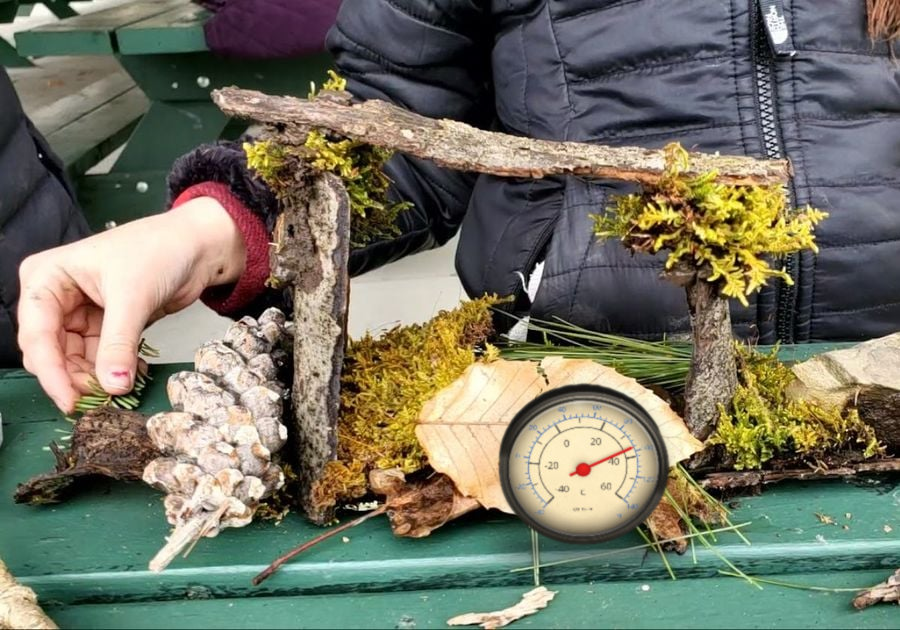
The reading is value=35 unit=°C
